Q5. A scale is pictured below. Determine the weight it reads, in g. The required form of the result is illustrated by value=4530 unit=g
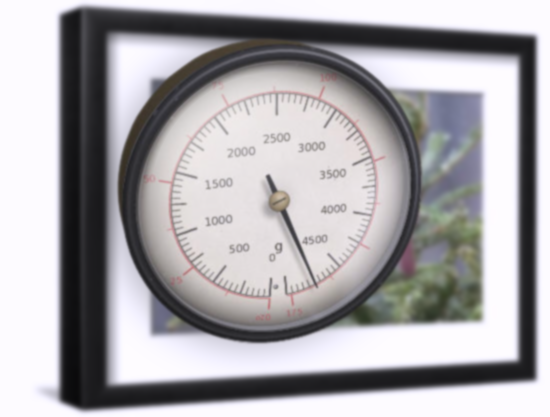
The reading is value=4750 unit=g
